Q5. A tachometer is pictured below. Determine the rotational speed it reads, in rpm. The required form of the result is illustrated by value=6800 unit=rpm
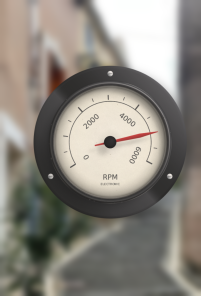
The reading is value=5000 unit=rpm
